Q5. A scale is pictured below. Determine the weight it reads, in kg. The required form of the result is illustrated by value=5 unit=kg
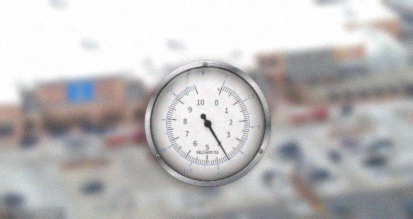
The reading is value=4 unit=kg
